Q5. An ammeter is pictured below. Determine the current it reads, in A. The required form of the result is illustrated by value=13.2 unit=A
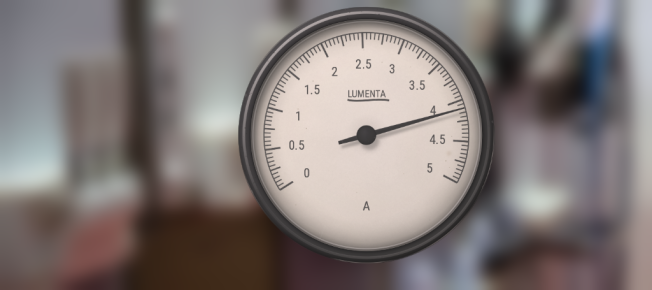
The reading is value=4.1 unit=A
